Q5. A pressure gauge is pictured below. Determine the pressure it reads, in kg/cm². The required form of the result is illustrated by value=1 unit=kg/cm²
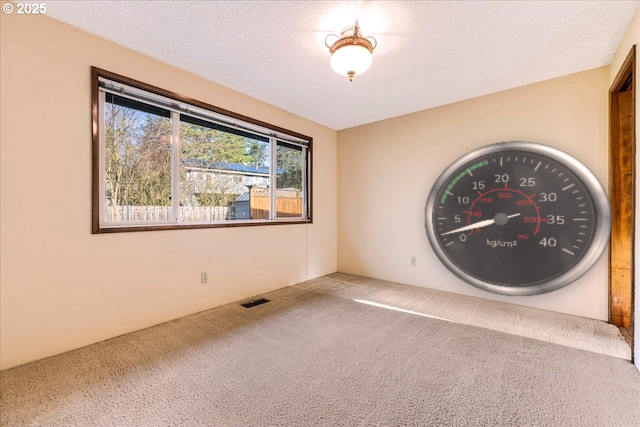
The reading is value=2 unit=kg/cm²
